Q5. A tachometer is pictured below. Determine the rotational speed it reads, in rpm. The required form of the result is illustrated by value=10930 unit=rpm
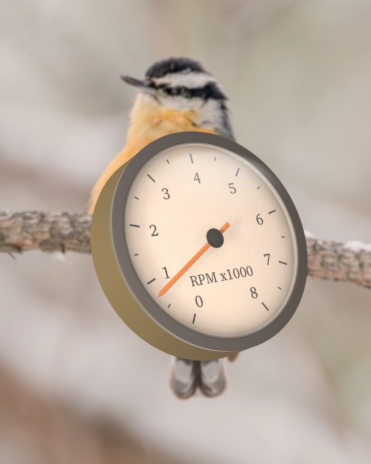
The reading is value=750 unit=rpm
